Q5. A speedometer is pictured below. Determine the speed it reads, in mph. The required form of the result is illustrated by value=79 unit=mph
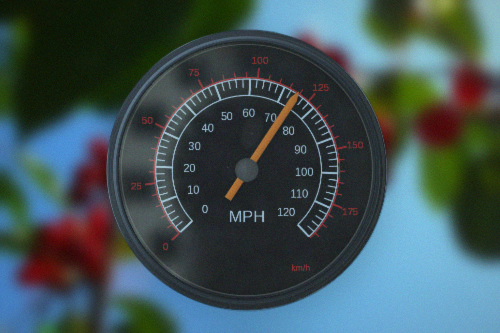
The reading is value=74 unit=mph
